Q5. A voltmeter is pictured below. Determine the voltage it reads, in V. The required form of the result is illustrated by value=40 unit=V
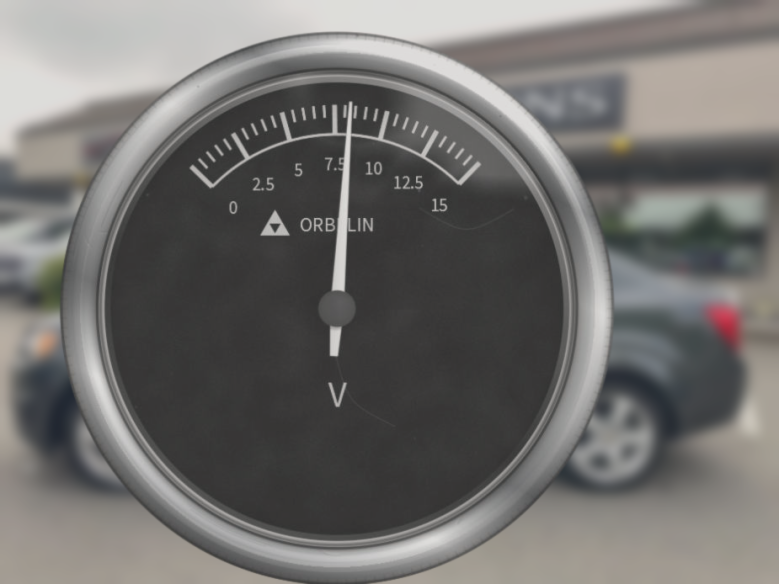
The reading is value=8.25 unit=V
